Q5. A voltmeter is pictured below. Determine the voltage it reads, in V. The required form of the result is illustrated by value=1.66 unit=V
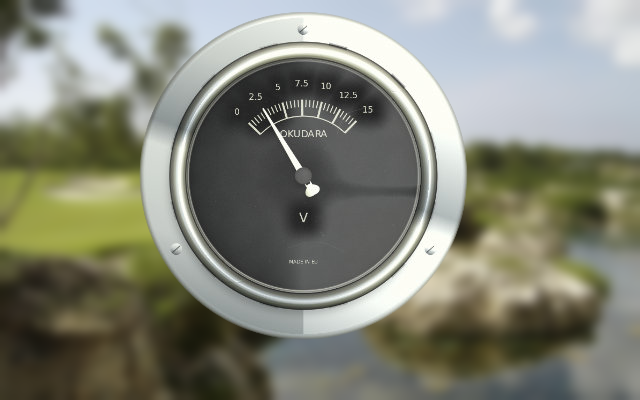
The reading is value=2.5 unit=V
